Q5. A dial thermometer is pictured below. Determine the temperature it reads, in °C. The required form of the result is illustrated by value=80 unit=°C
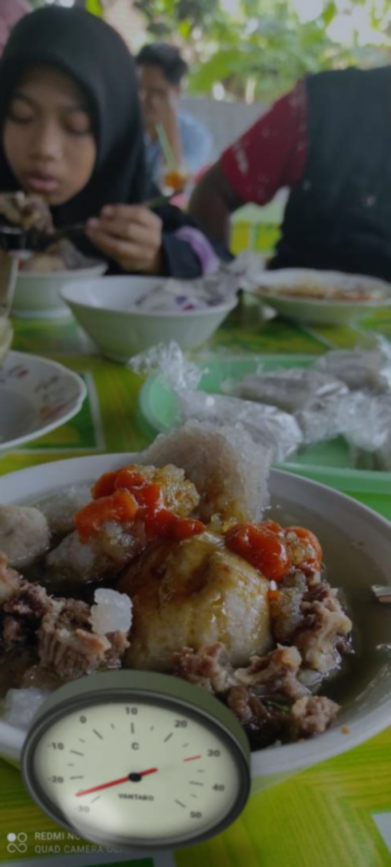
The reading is value=-25 unit=°C
